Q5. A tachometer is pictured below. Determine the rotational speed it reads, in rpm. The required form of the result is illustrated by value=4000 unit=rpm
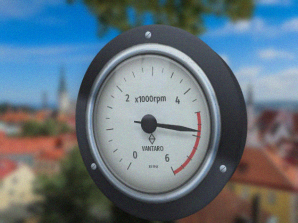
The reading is value=4875 unit=rpm
